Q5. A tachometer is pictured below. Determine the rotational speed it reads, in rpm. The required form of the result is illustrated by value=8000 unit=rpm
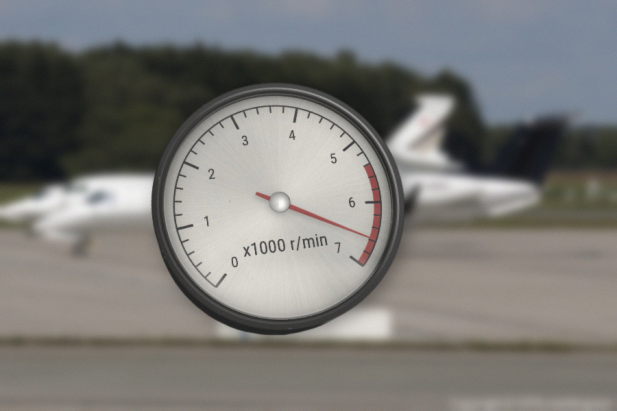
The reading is value=6600 unit=rpm
